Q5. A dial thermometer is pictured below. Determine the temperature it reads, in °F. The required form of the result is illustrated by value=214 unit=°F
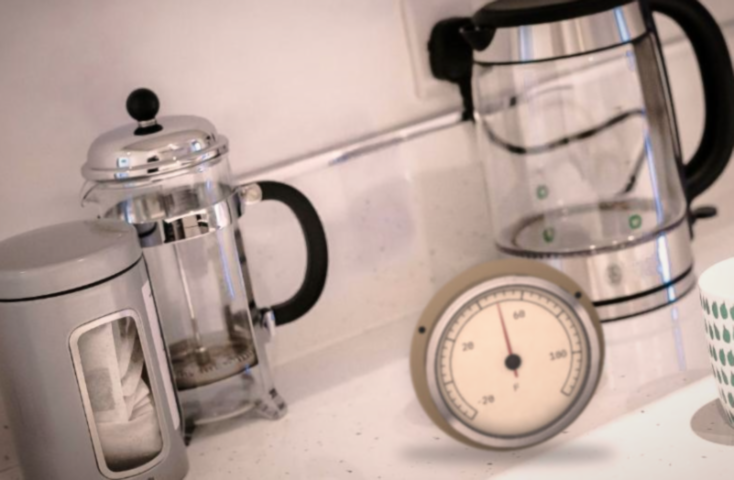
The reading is value=48 unit=°F
